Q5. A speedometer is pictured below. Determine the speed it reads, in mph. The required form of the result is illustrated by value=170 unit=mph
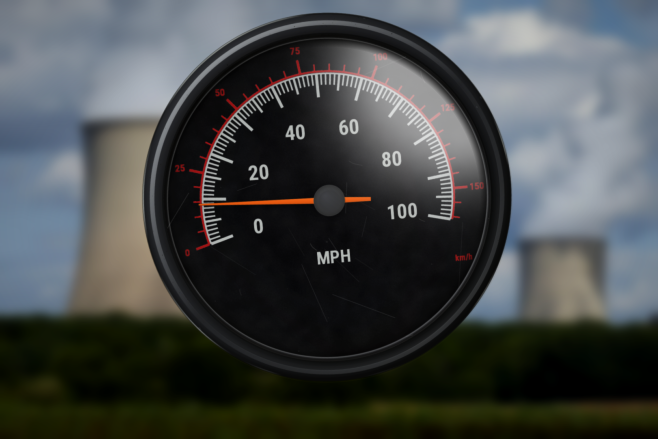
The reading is value=9 unit=mph
